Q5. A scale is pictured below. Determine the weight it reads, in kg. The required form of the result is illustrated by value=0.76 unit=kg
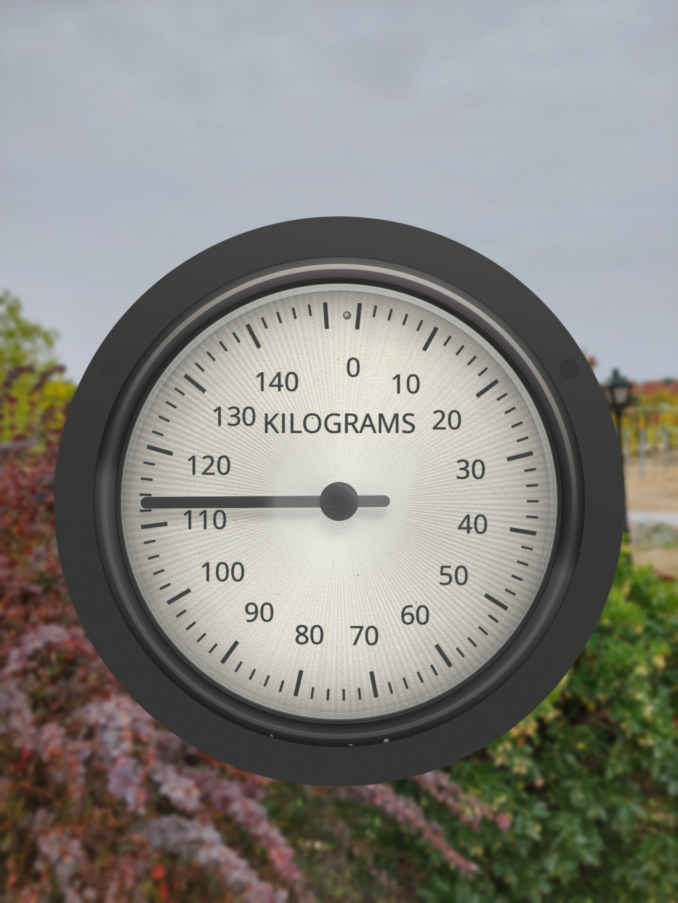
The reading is value=113 unit=kg
